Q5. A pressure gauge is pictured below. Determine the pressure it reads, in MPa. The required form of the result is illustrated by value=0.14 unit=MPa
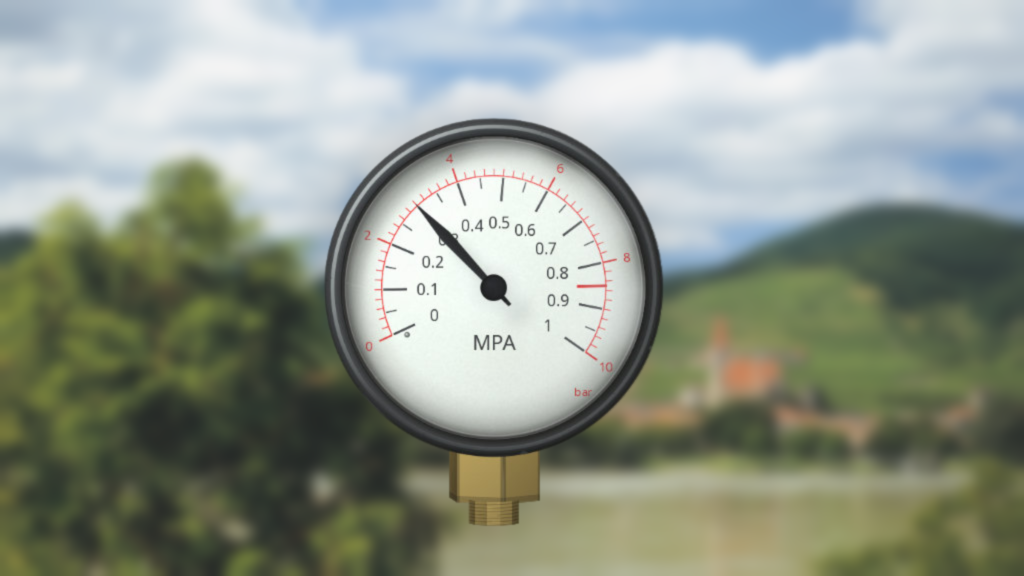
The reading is value=0.3 unit=MPa
